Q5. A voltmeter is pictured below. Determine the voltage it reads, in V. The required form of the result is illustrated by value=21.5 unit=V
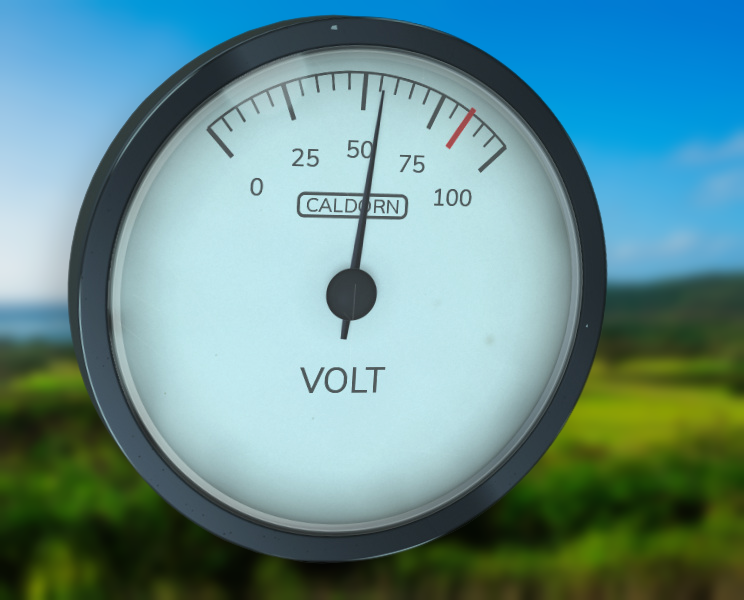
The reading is value=55 unit=V
